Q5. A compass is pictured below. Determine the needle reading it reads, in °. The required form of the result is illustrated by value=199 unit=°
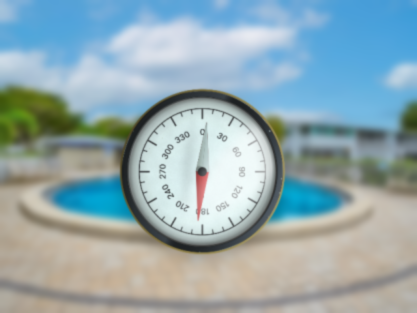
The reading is value=185 unit=°
